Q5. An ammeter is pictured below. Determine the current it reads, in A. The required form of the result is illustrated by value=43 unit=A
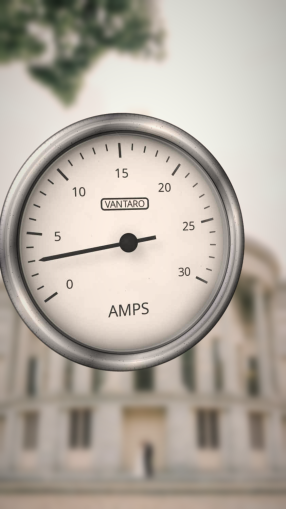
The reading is value=3 unit=A
